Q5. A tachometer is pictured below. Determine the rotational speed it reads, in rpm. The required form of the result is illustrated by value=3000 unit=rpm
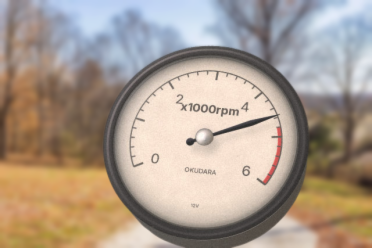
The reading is value=4600 unit=rpm
